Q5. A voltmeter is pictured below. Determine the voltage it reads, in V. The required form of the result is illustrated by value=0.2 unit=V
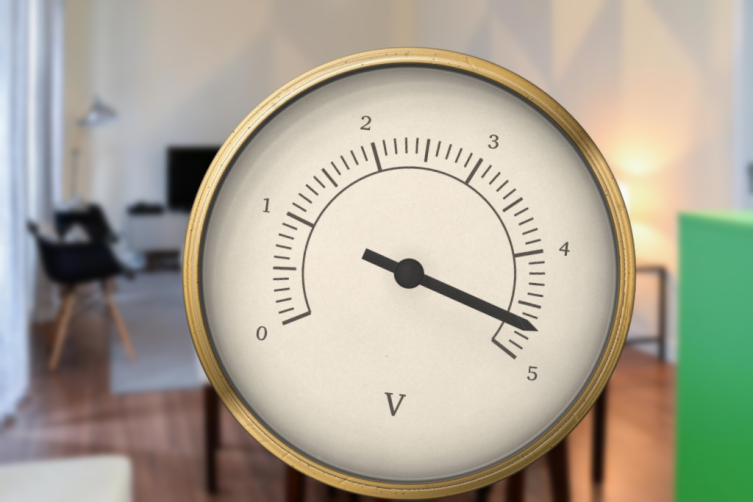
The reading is value=4.7 unit=V
